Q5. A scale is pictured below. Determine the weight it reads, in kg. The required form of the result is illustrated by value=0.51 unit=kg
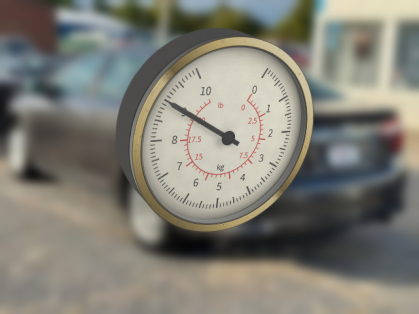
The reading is value=9 unit=kg
